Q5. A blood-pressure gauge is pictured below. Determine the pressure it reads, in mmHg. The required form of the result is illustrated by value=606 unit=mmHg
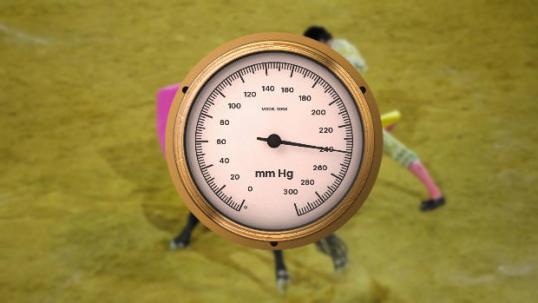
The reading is value=240 unit=mmHg
